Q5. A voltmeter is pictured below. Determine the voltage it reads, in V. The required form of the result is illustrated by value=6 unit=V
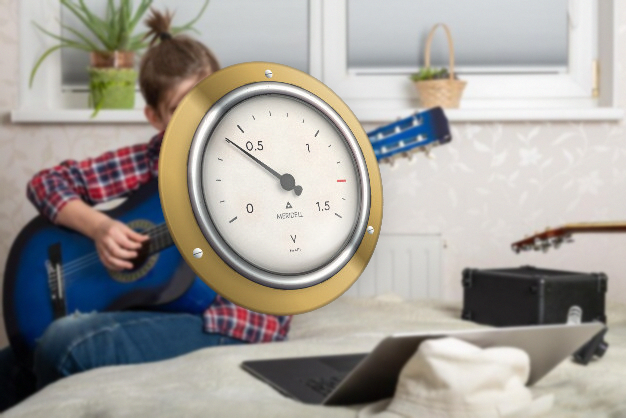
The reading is value=0.4 unit=V
